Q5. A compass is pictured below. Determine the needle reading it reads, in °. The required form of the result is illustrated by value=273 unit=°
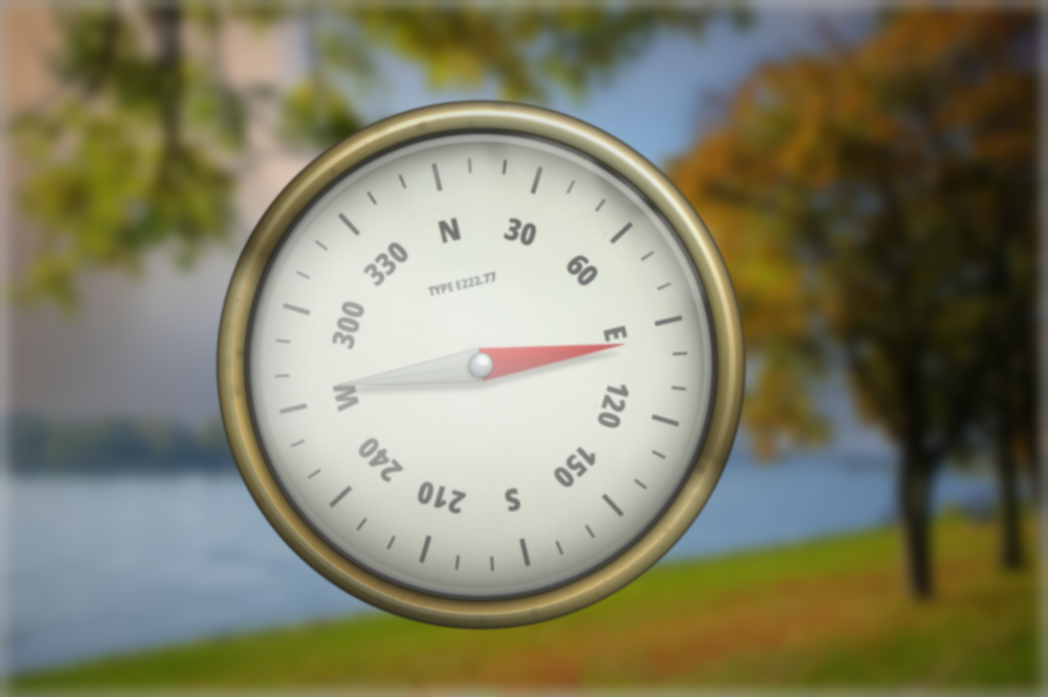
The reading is value=95 unit=°
